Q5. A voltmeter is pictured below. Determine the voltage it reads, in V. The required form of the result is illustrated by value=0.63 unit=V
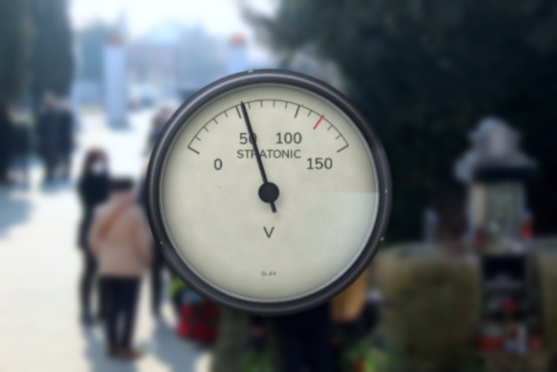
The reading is value=55 unit=V
